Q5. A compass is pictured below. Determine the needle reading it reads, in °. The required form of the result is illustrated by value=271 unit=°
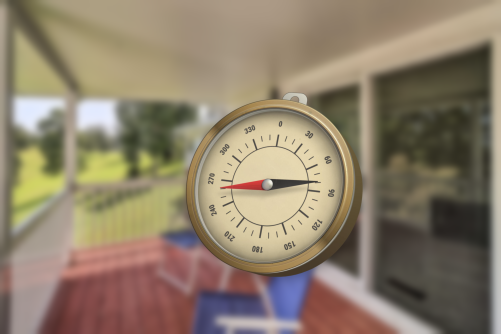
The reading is value=260 unit=°
